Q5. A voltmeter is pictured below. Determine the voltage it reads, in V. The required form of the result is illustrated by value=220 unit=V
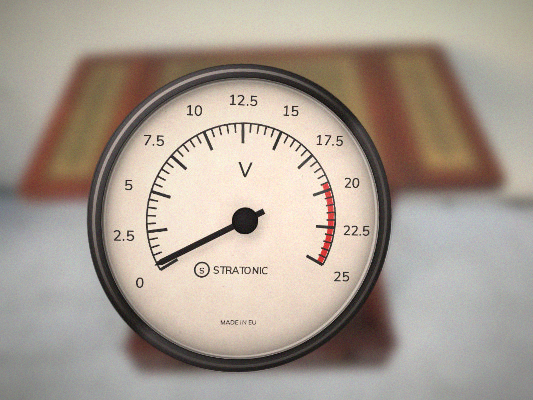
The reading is value=0.5 unit=V
